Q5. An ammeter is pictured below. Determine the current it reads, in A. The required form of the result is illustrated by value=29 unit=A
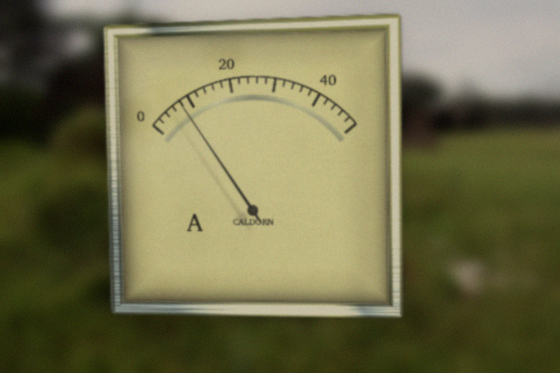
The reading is value=8 unit=A
